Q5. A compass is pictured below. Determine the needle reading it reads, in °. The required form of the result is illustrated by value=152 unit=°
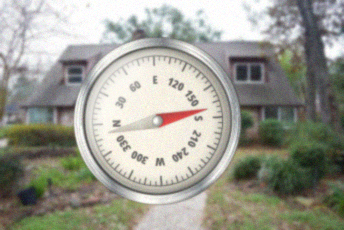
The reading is value=170 unit=°
